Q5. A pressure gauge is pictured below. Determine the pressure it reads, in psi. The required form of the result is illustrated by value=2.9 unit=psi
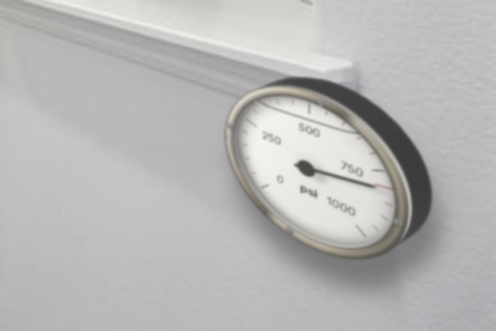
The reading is value=800 unit=psi
